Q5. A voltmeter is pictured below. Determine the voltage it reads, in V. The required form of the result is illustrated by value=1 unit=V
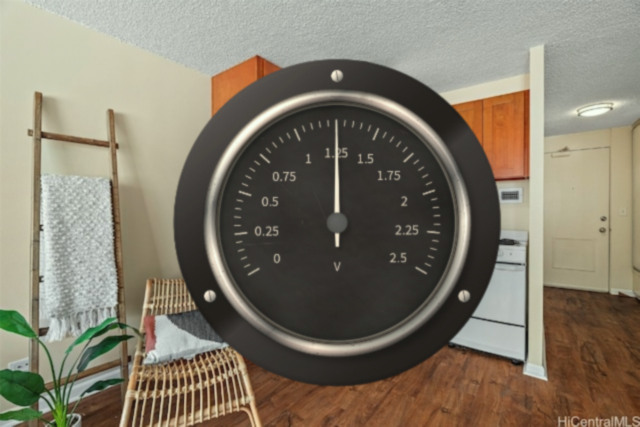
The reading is value=1.25 unit=V
